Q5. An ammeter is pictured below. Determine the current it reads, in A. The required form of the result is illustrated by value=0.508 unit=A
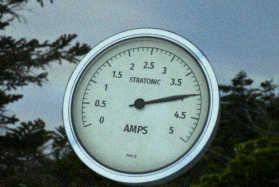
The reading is value=4 unit=A
